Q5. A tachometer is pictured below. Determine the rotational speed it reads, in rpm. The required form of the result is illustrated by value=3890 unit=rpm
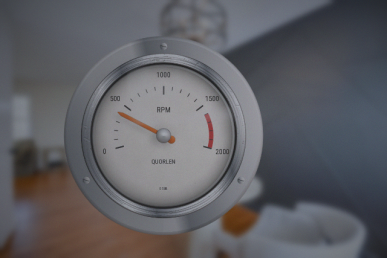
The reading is value=400 unit=rpm
